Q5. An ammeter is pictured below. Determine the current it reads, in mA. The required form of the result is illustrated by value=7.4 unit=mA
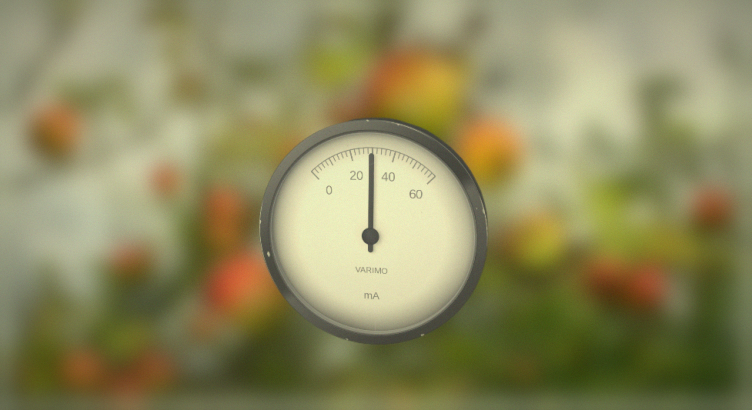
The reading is value=30 unit=mA
